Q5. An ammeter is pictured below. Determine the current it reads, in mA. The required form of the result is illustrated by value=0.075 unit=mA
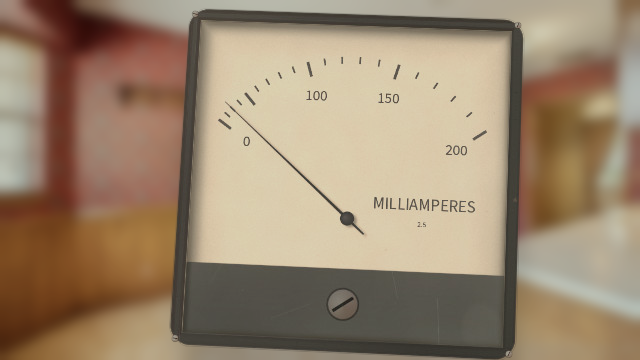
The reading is value=30 unit=mA
